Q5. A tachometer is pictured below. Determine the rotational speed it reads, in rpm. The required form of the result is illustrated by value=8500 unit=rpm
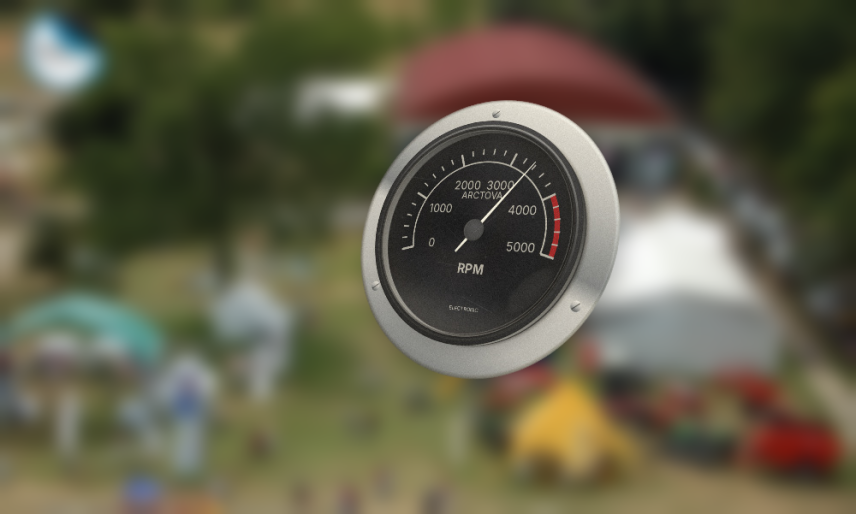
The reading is value=3400 unit=rpm
